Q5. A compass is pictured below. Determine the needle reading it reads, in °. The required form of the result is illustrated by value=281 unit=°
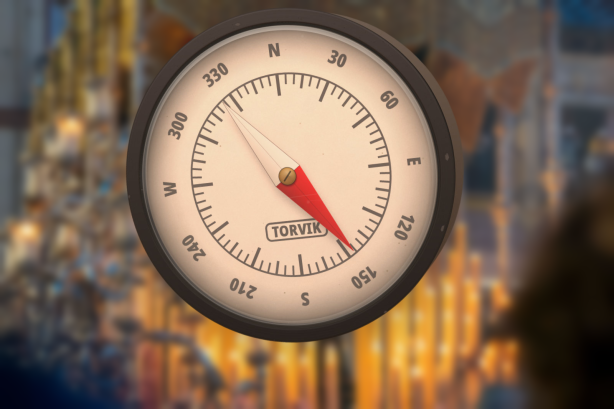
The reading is value=145 unit=°
